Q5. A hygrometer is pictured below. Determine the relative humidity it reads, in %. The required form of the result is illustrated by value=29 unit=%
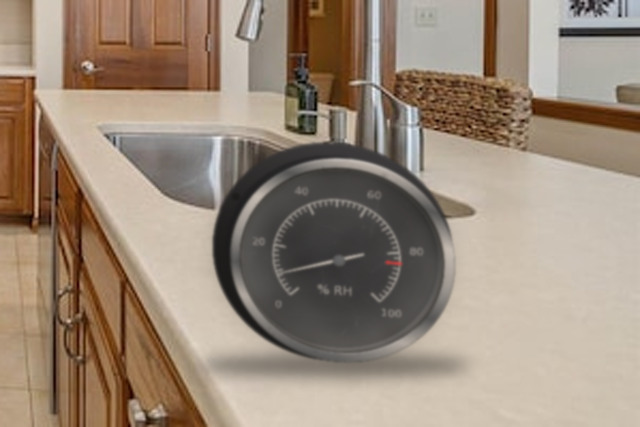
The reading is value=10 unit=%
